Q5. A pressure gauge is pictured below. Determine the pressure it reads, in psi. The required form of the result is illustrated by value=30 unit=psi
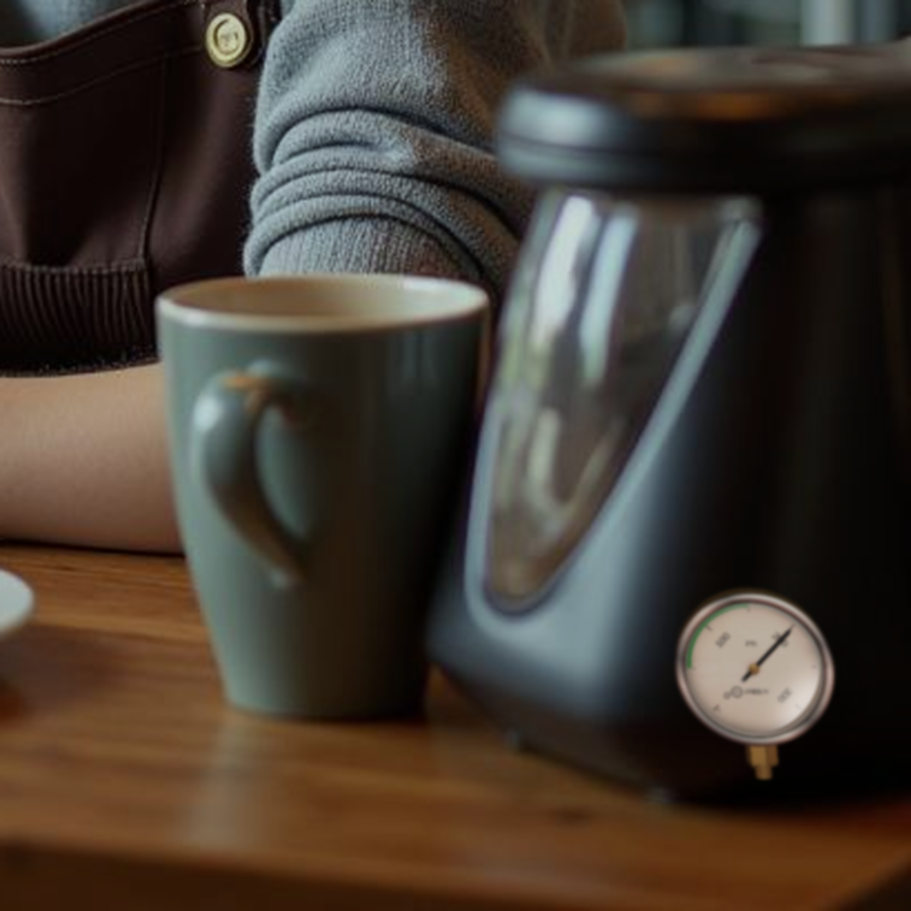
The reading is value=200 unit=psi
